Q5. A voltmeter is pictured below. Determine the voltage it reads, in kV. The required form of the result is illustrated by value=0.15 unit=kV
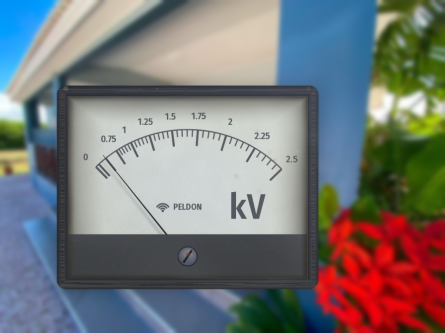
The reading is value=0.5 unit=kV
